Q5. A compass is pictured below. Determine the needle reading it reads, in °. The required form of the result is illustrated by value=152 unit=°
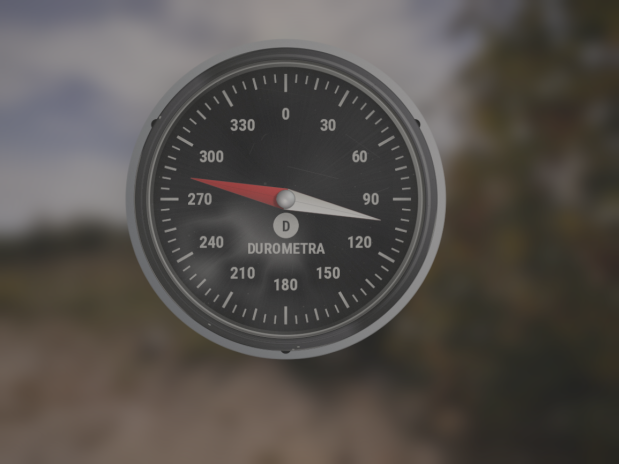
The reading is value=282.5 unit=°
